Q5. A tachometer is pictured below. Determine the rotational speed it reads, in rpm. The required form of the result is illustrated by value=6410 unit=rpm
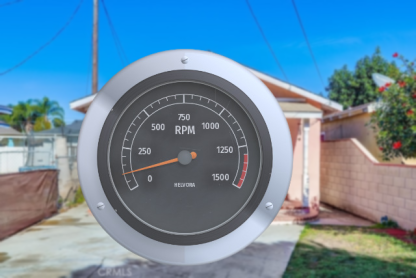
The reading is value=100 unit=rpm
